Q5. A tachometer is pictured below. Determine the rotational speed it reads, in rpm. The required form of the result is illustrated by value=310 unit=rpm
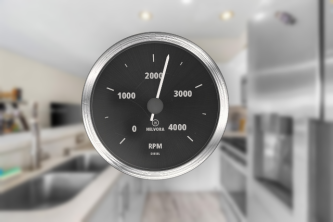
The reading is value=2250 unit=rpm
